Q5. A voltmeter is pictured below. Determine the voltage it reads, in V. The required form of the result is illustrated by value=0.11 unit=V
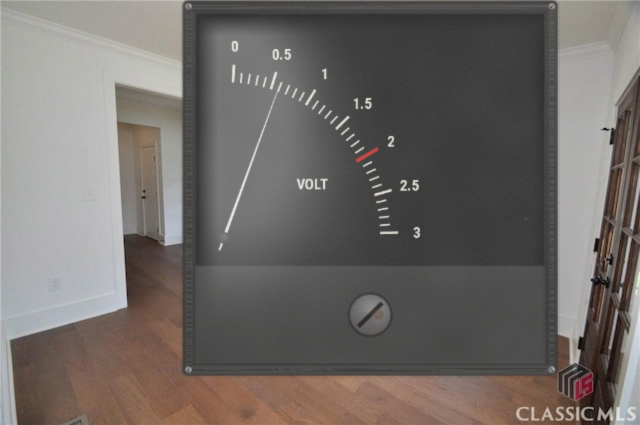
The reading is value=0.6 unit=V
